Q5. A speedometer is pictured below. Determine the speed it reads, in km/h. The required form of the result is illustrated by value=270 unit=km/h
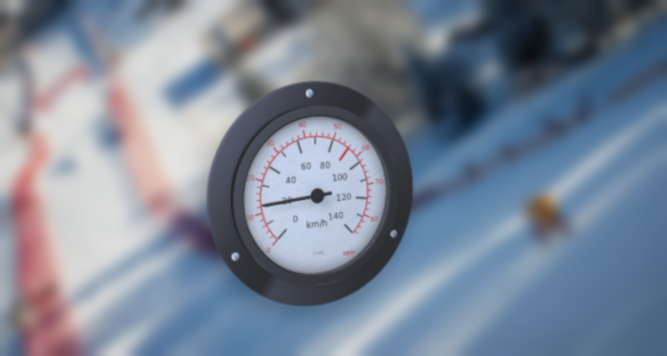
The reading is value=20 unit=km/h
